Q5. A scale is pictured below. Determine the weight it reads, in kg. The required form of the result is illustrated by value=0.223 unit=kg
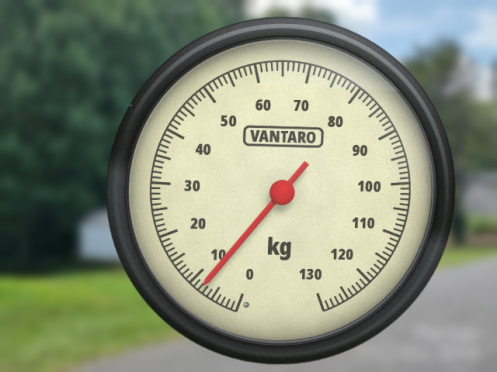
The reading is value=8 unit=kg
